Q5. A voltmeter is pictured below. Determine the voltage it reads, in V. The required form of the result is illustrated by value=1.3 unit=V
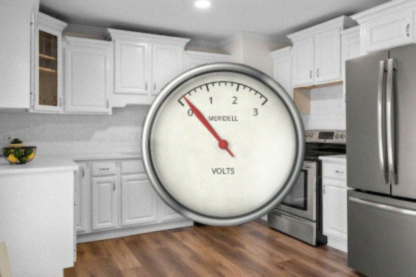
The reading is value=0.2 unit=V
